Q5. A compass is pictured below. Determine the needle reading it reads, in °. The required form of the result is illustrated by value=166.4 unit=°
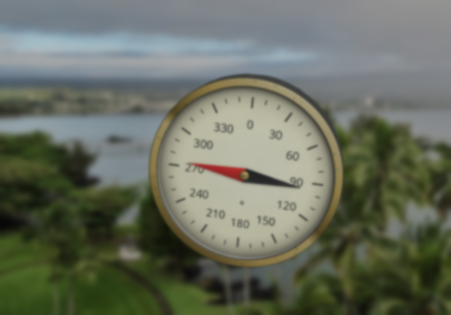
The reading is value=275 unit=°
